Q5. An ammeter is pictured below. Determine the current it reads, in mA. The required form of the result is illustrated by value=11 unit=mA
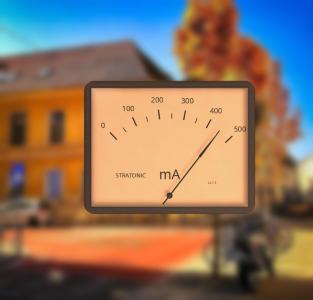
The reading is value=450 unit=mA
